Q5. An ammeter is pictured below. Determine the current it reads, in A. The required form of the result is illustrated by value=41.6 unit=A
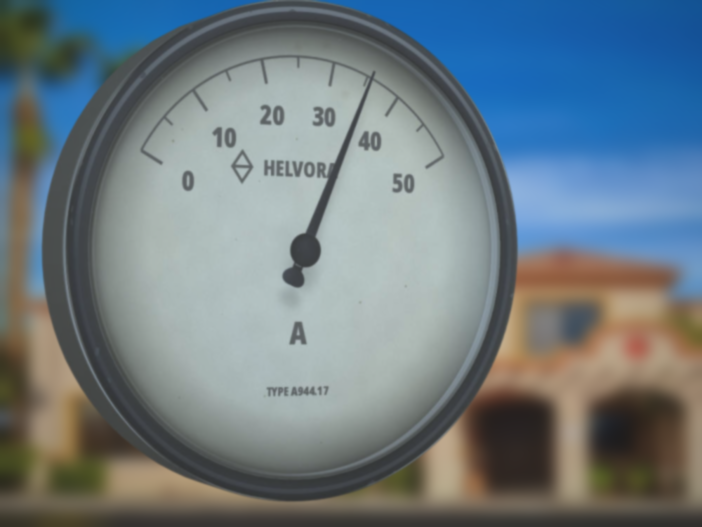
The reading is value=35 unit=A
